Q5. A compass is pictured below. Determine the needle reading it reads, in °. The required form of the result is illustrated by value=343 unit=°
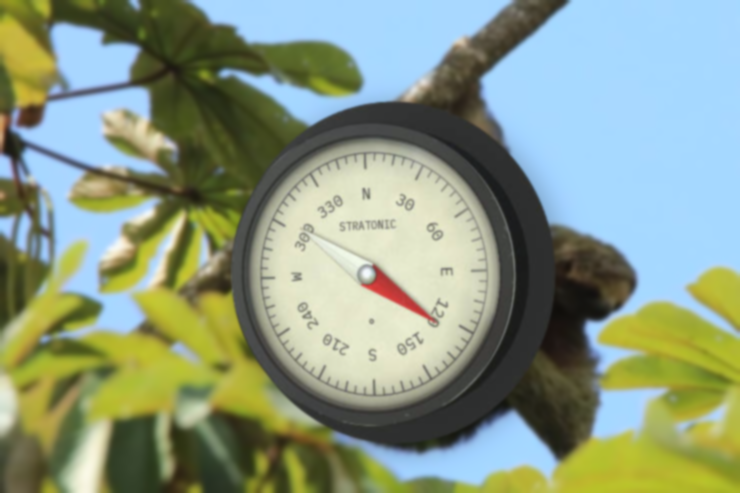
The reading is value=125 unit=°
